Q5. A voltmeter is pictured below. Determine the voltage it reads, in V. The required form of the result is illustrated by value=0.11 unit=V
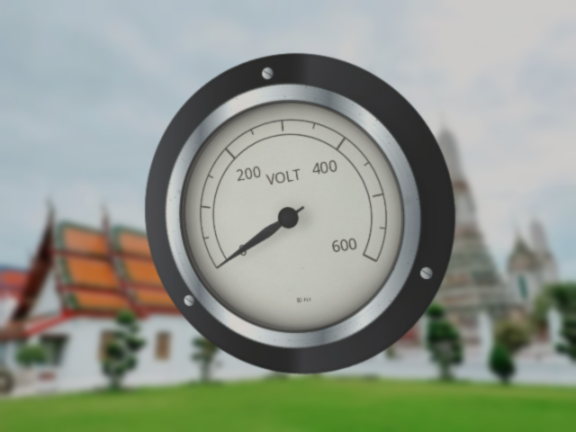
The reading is value=0 unit=V
